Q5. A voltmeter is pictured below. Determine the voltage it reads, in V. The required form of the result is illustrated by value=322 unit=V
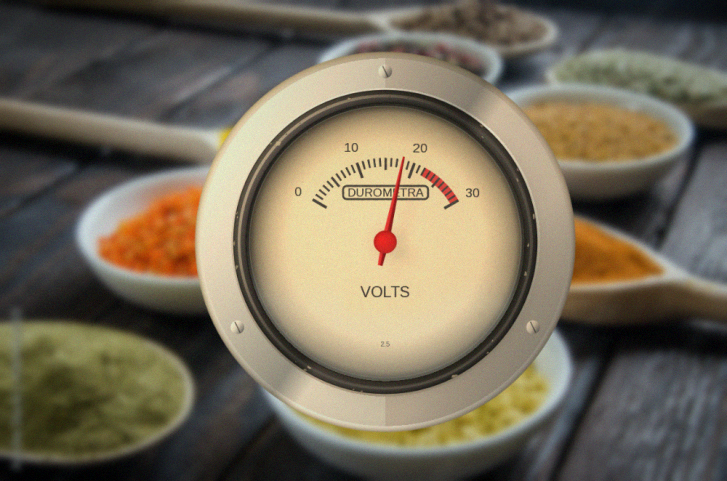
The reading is value=18 unit=V
